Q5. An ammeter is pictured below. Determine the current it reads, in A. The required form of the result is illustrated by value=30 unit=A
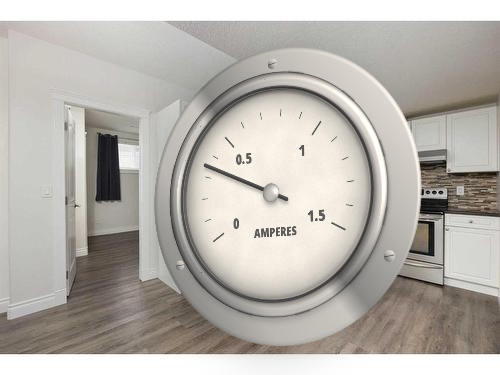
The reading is value=0.35 unit=A
